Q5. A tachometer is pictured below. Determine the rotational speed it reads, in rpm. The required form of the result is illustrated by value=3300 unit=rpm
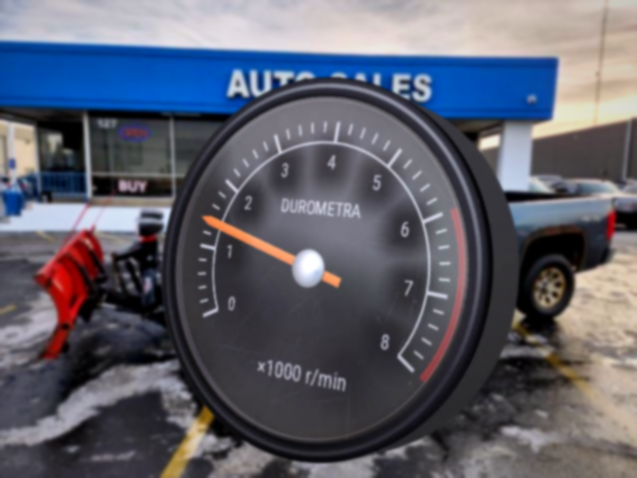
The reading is value=1400 unit=rpm
